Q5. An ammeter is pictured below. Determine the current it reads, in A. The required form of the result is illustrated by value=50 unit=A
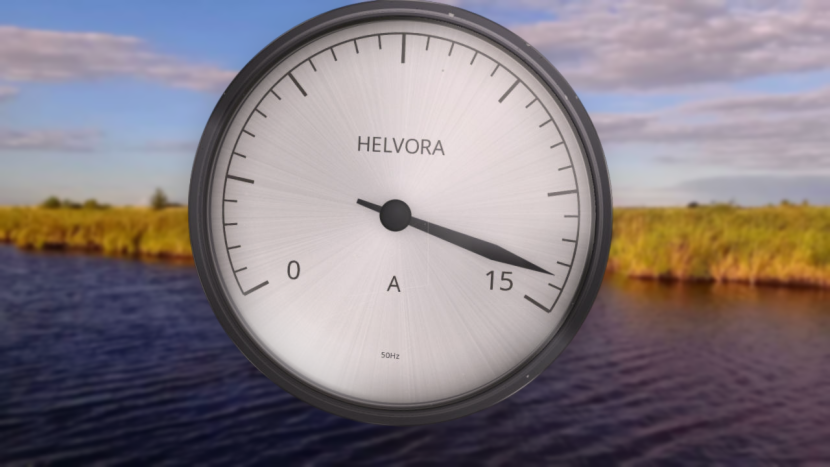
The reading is value=14.25 unit=A
